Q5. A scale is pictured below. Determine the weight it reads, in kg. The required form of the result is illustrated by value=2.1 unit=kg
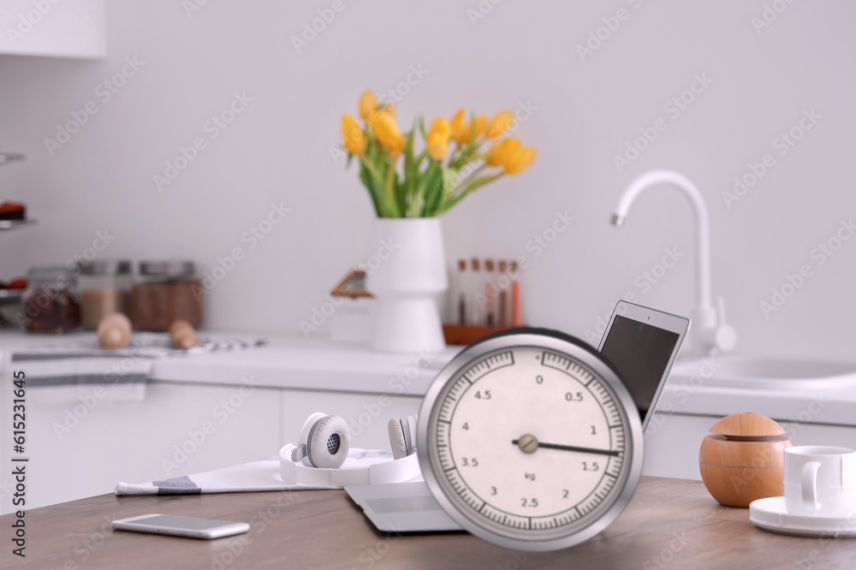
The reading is value=1.25 unit=kg
